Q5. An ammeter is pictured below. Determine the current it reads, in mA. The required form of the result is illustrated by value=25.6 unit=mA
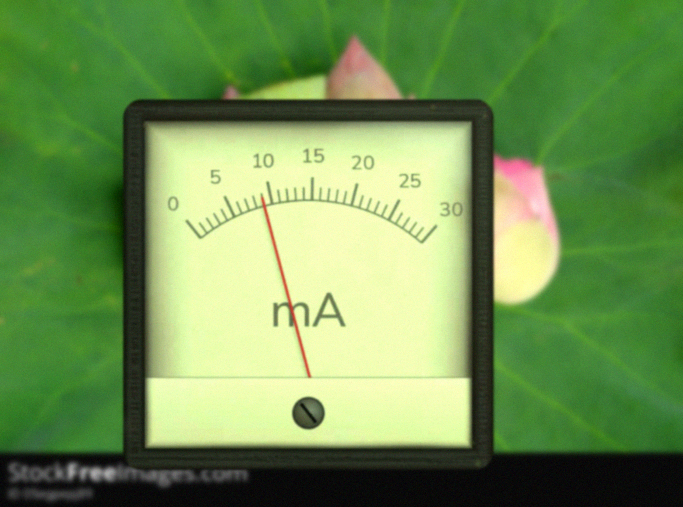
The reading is value=9 unit=mA
